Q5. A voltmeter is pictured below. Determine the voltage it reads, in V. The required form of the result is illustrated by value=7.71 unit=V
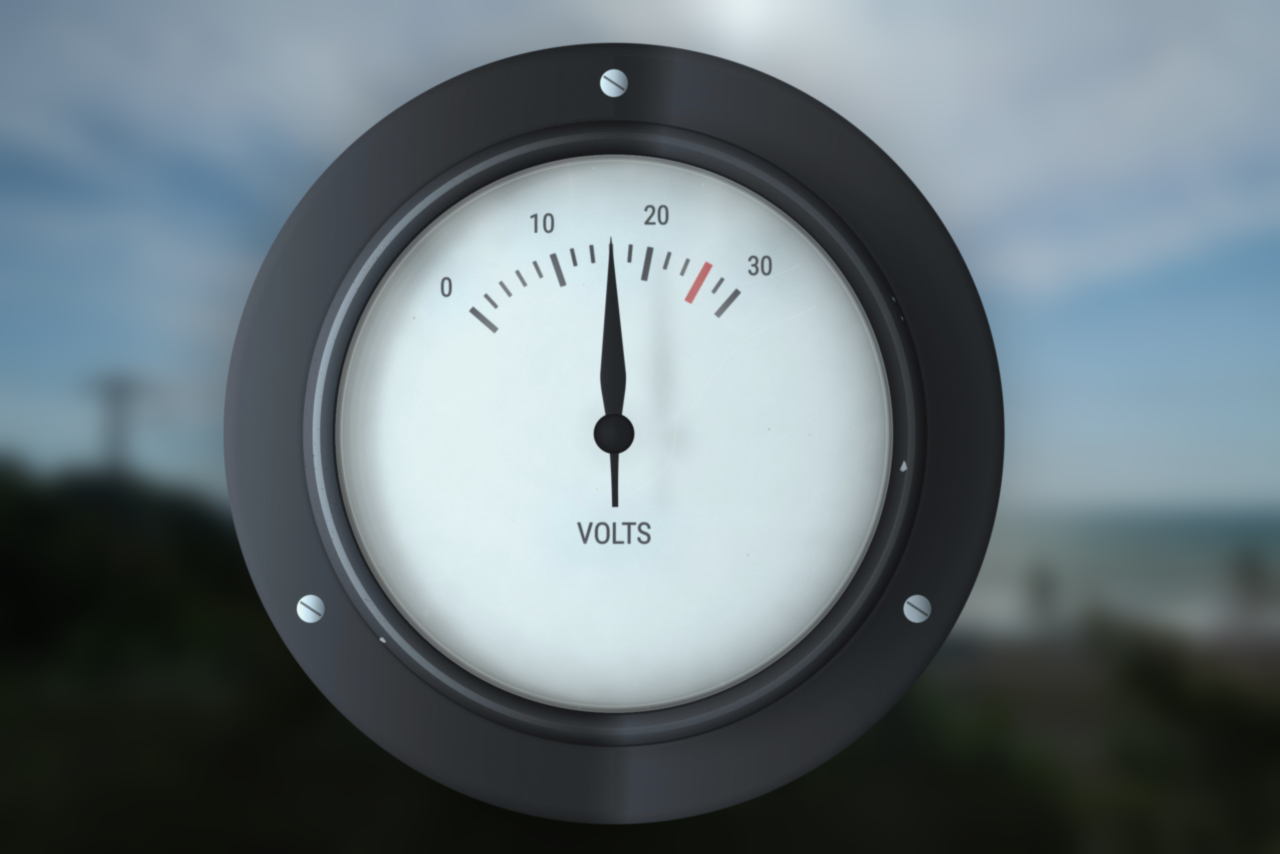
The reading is value=16 unit=V
